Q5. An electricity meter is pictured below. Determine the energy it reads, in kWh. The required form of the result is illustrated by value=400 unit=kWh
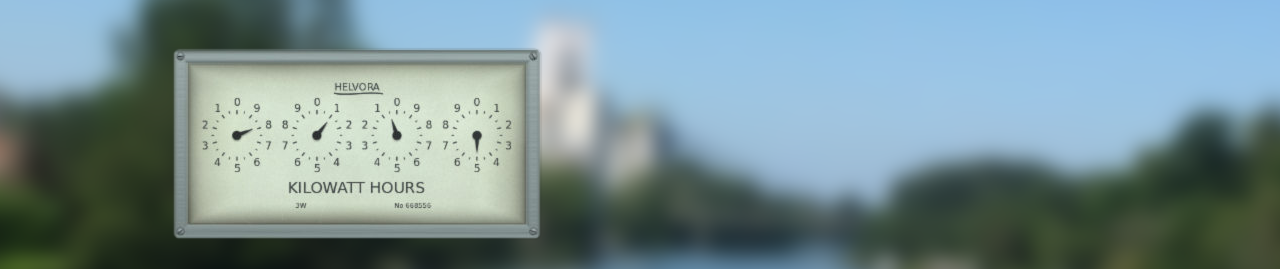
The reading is value=8105 unit=kWh
